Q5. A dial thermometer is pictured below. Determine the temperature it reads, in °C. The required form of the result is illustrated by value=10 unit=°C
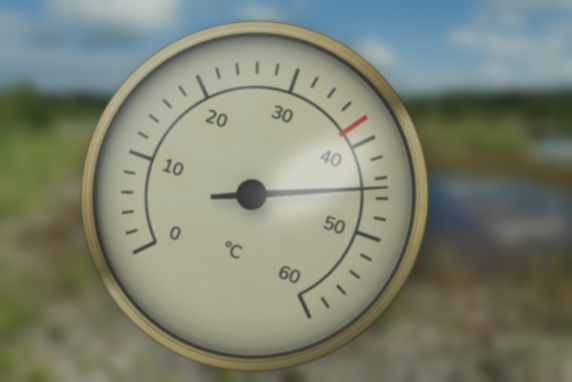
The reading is value=45 unit=°C
